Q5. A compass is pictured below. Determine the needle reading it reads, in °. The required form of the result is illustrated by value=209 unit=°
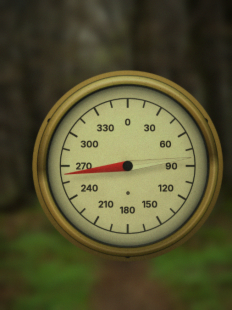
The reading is value=262.5 unit=°
